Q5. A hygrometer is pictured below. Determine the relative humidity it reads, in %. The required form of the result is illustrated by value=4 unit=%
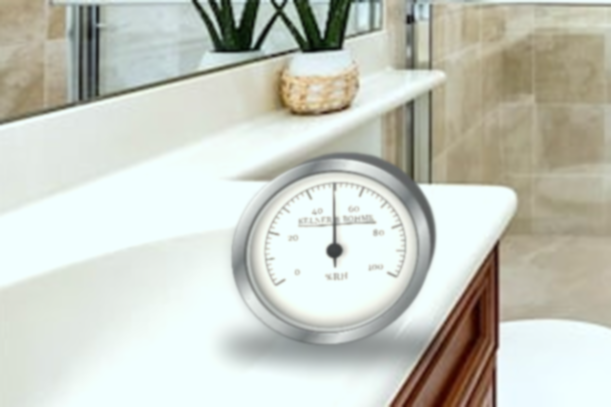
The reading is value=50 unit=%
